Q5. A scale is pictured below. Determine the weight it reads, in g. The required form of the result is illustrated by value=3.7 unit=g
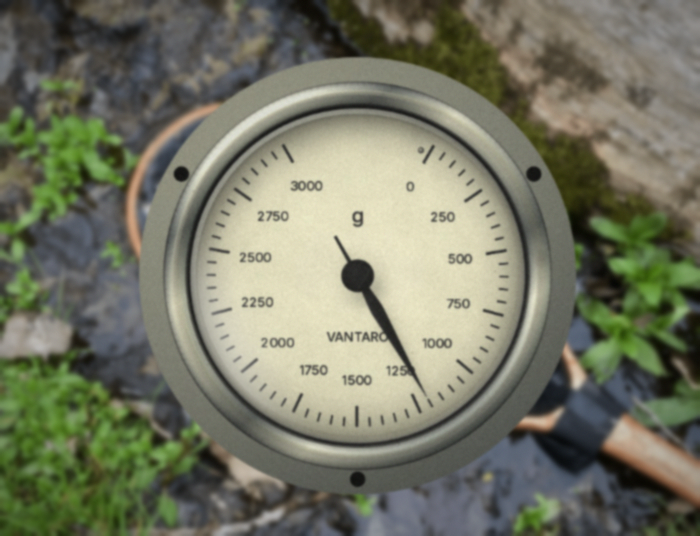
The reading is value=1200 unit=g
